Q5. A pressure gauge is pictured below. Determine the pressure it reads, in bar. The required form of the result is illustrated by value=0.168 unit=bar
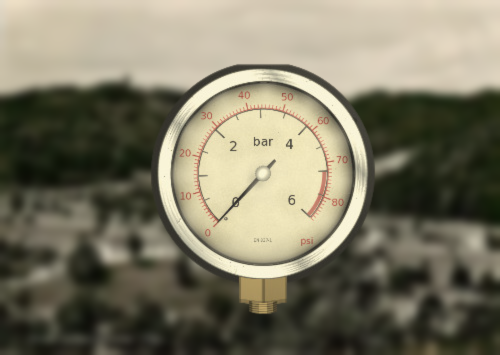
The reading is value=0 unit=bar
